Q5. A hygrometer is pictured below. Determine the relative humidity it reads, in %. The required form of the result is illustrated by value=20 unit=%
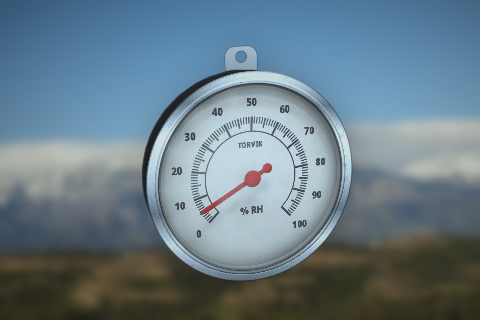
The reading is value=5 unit=%
